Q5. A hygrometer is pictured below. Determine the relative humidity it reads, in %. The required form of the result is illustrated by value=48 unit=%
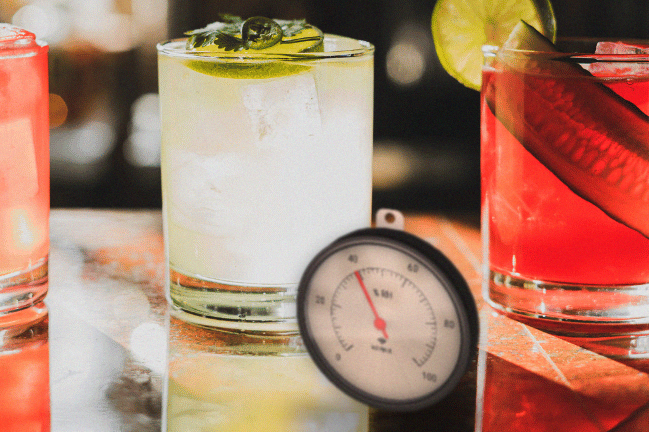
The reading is value=40 unit=%
